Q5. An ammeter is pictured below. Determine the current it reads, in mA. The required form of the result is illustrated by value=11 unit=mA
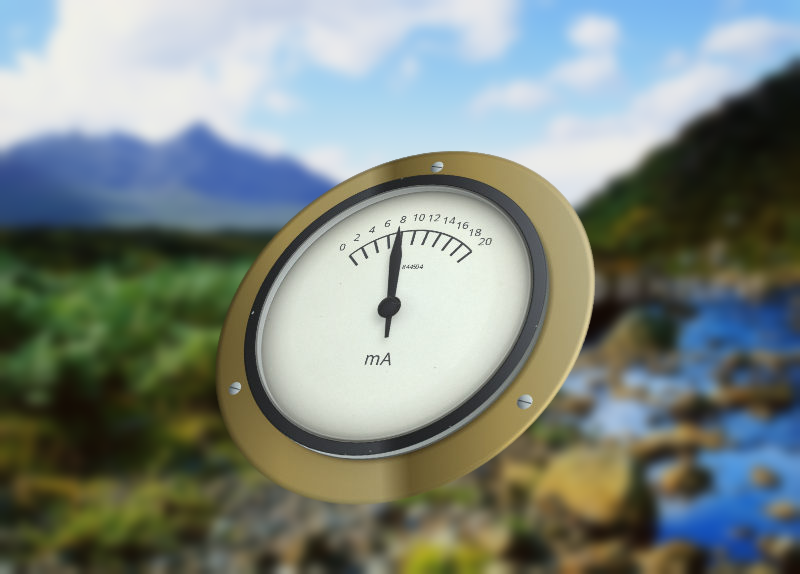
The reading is value=8 unit=mA
